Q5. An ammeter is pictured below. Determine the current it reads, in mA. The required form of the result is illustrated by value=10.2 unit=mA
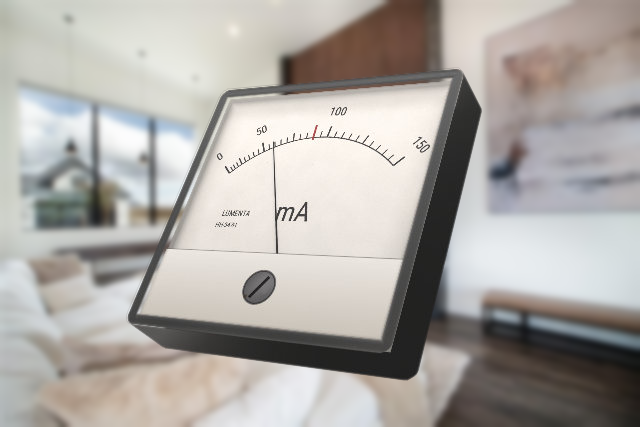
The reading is value=60 unit=mA
